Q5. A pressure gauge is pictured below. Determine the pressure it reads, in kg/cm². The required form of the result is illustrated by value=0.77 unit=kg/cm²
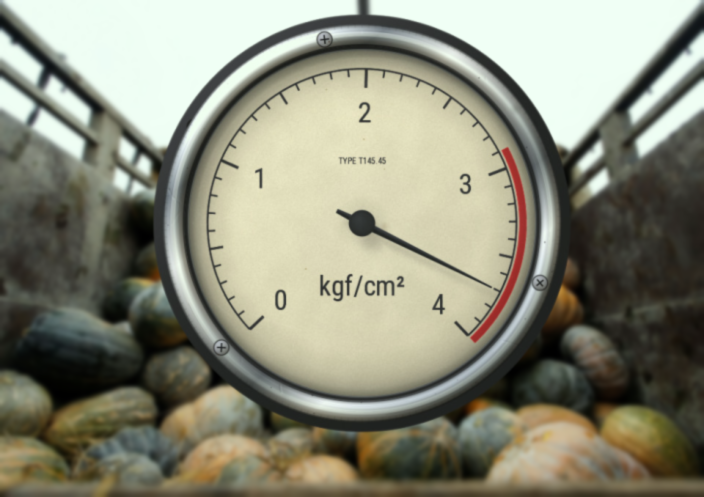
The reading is value=3.7 unit=kg/cm²
